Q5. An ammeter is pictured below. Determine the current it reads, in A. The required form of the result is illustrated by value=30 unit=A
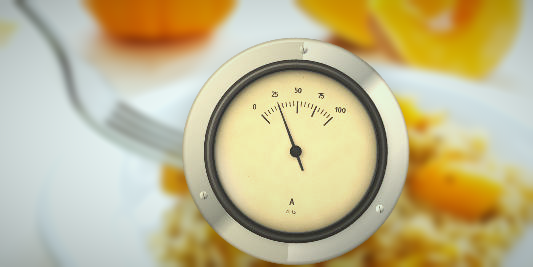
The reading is value=25 unit=A
